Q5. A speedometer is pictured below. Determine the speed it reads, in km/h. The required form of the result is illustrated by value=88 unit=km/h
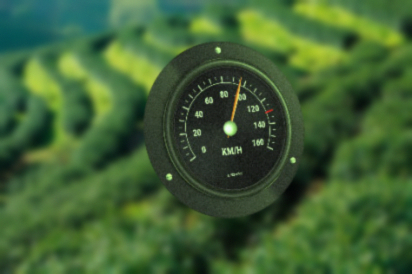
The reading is value=95 unit=km/h
